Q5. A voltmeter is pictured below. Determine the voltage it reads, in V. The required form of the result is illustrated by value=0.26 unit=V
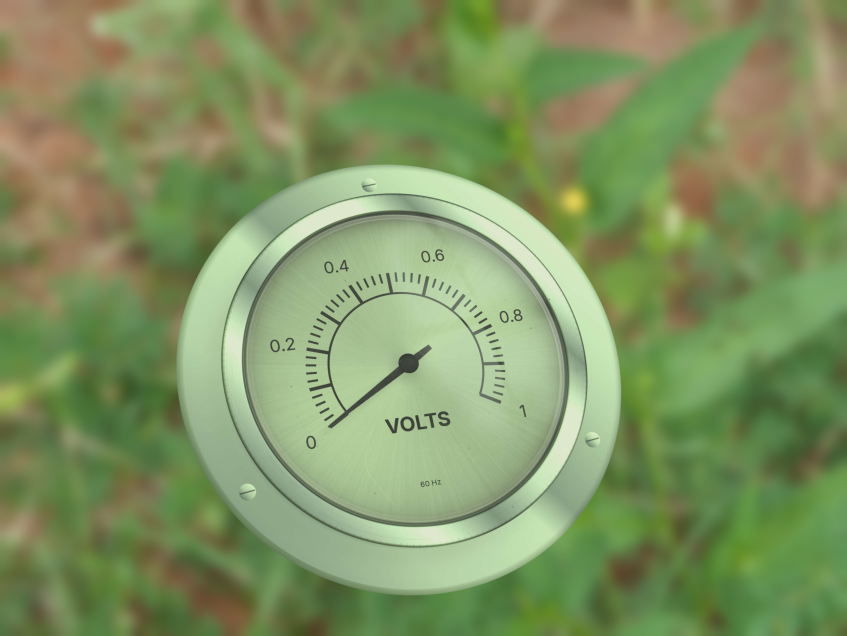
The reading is value=0 unit=V
